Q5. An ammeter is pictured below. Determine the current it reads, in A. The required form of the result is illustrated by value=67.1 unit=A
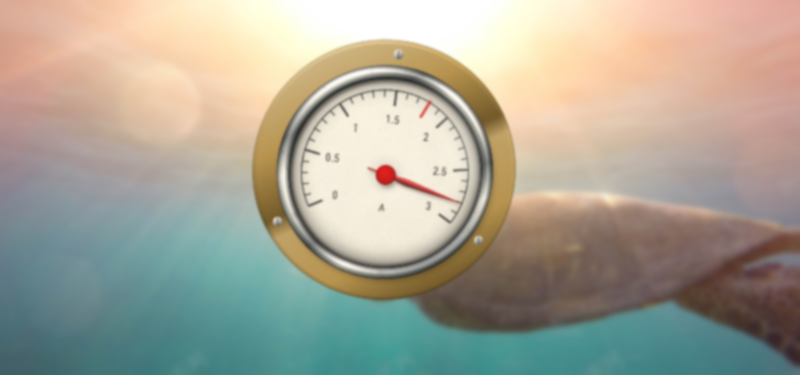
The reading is value=2.8 unit=A
